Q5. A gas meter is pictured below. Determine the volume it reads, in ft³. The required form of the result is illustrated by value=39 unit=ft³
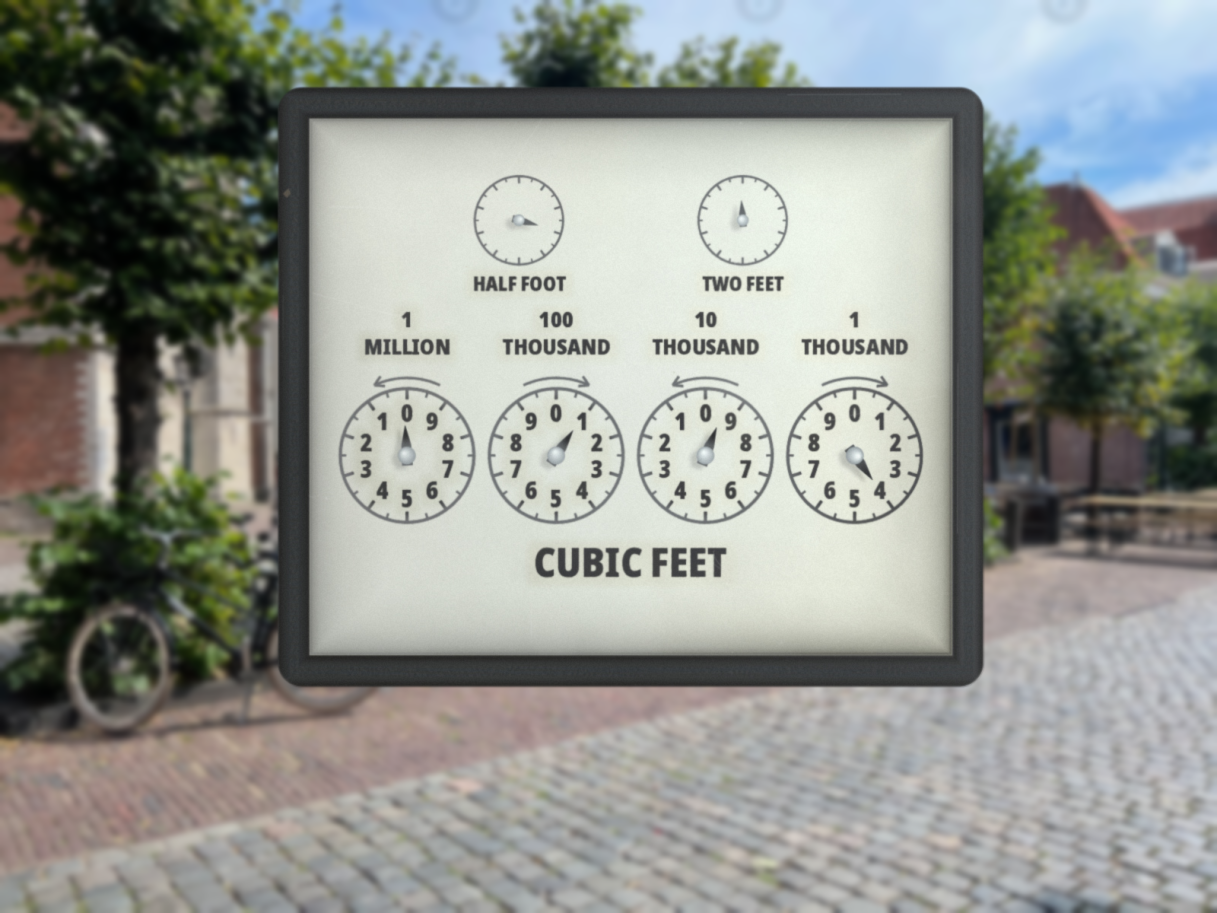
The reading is value=9400 unit=ft³
